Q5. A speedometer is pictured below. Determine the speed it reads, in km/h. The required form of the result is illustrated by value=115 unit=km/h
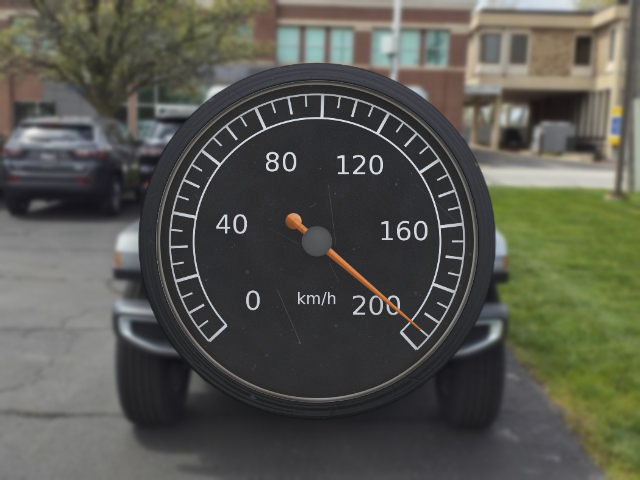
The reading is value=195 unit=km/h
